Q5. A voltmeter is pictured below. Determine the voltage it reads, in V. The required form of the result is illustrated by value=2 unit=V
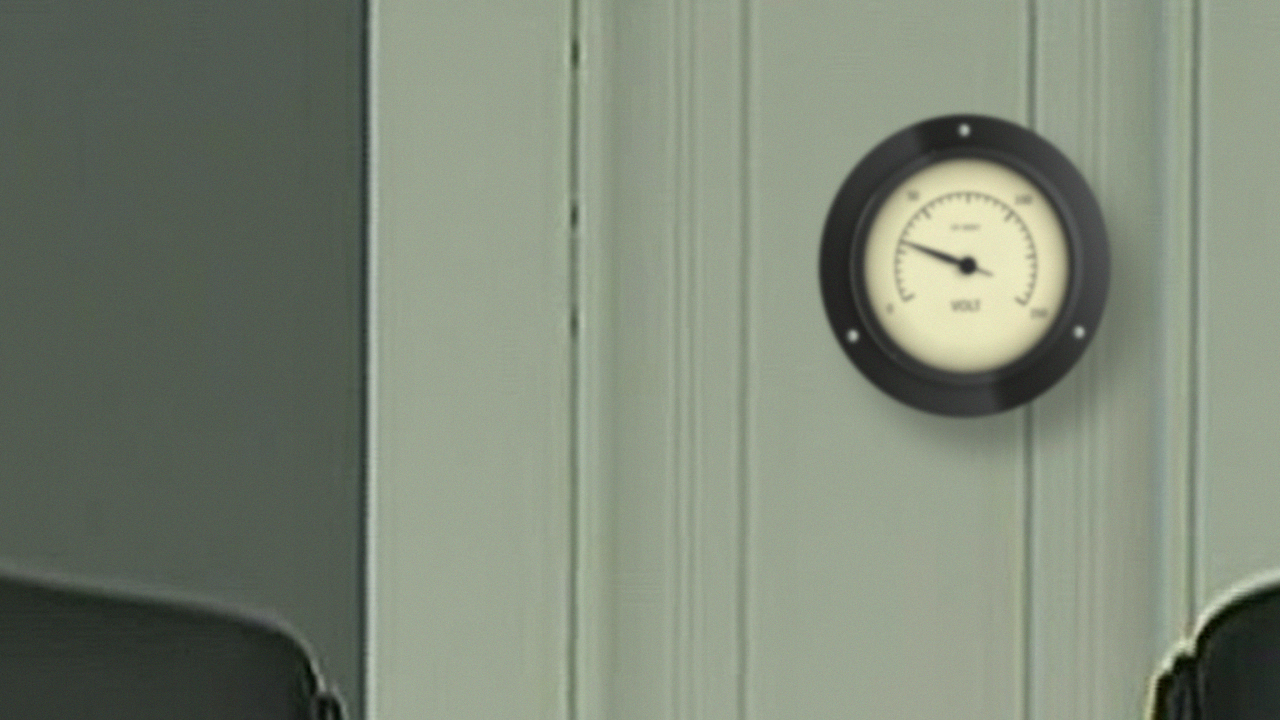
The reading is value=30 unit=V
